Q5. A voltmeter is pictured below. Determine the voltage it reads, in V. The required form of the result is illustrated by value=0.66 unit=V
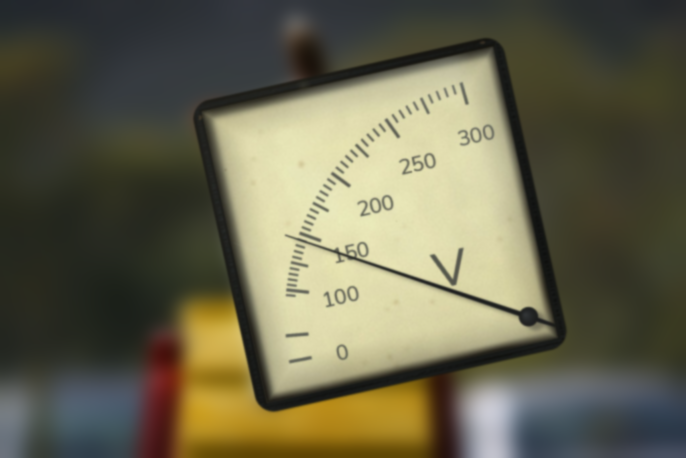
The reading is value=145 unit=V
